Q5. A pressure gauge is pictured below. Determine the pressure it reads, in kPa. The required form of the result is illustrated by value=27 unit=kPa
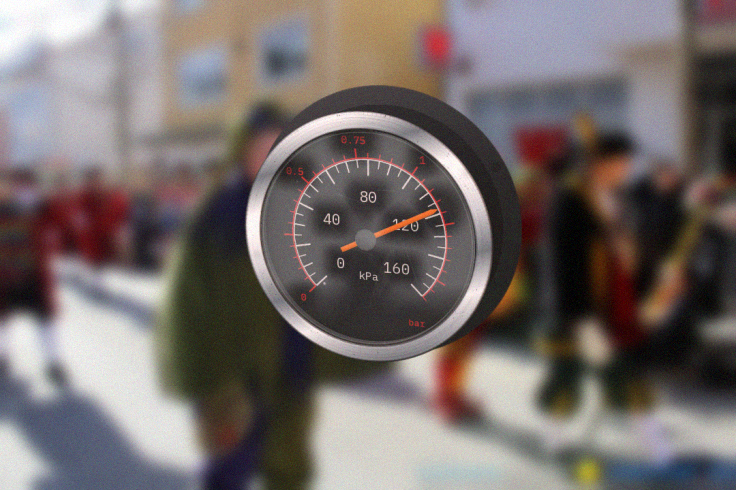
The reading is value=117.5 unit=kPa
